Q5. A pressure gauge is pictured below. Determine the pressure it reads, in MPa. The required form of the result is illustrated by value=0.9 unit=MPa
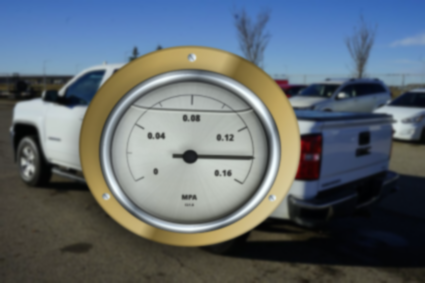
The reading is value=0.14 unit=MPa
